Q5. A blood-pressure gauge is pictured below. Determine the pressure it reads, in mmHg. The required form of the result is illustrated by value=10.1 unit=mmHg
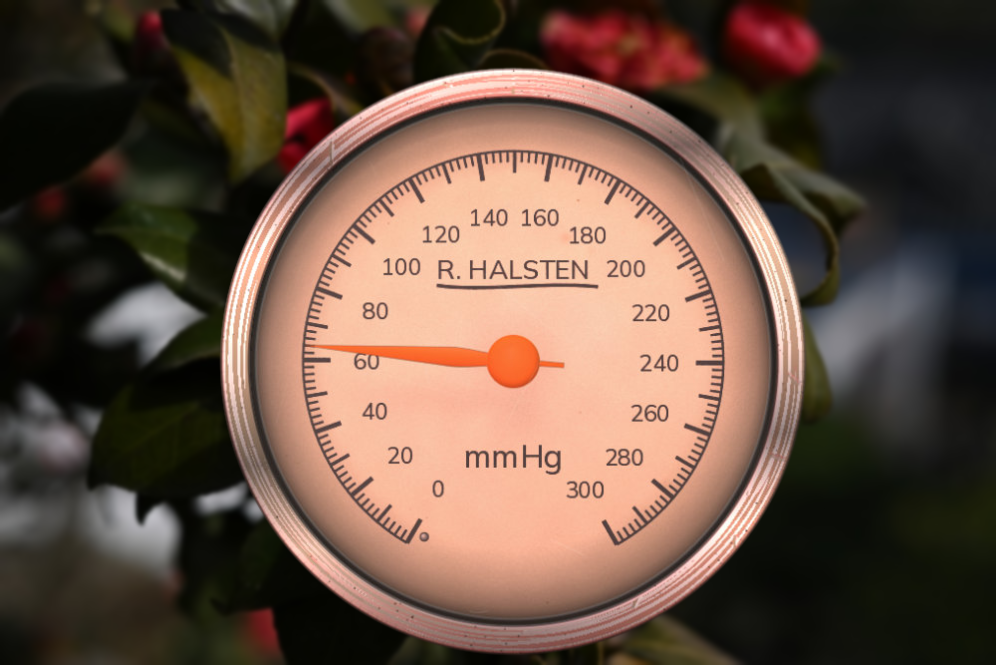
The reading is value=64 unit=mmHg
